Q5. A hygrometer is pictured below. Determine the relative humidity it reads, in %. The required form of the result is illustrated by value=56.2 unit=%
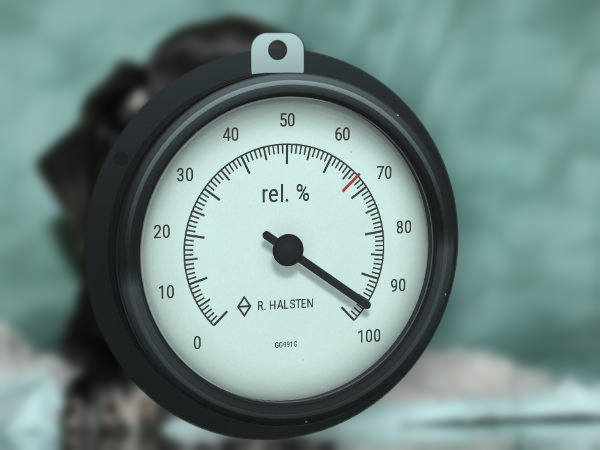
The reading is value=96 unit=%
